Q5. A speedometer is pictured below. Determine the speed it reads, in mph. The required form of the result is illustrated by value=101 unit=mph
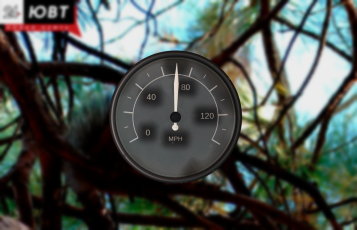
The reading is value=70 unit=mph
